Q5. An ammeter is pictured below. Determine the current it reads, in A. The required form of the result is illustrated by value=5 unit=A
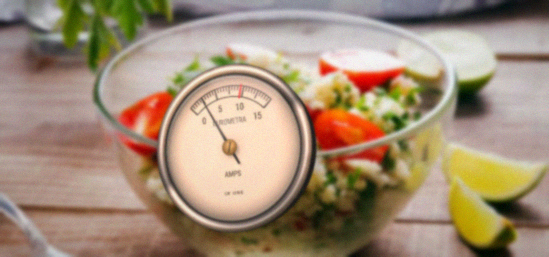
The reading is value=2.5 unit=A
